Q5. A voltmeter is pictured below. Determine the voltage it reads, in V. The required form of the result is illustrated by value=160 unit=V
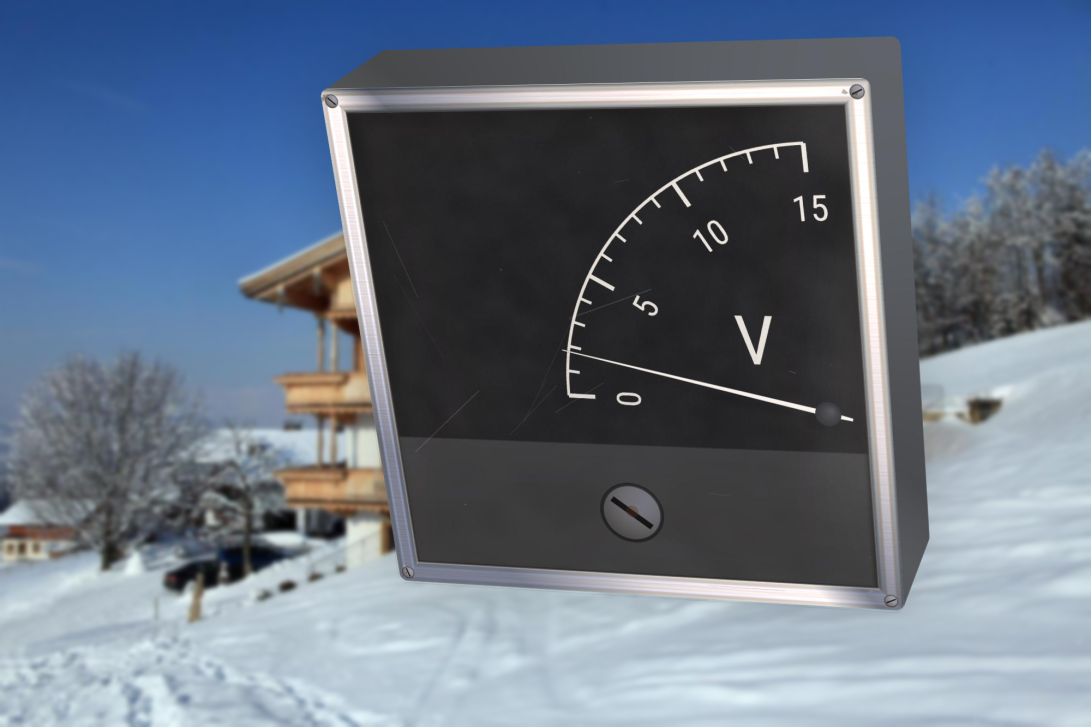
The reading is value=2 unit=V
